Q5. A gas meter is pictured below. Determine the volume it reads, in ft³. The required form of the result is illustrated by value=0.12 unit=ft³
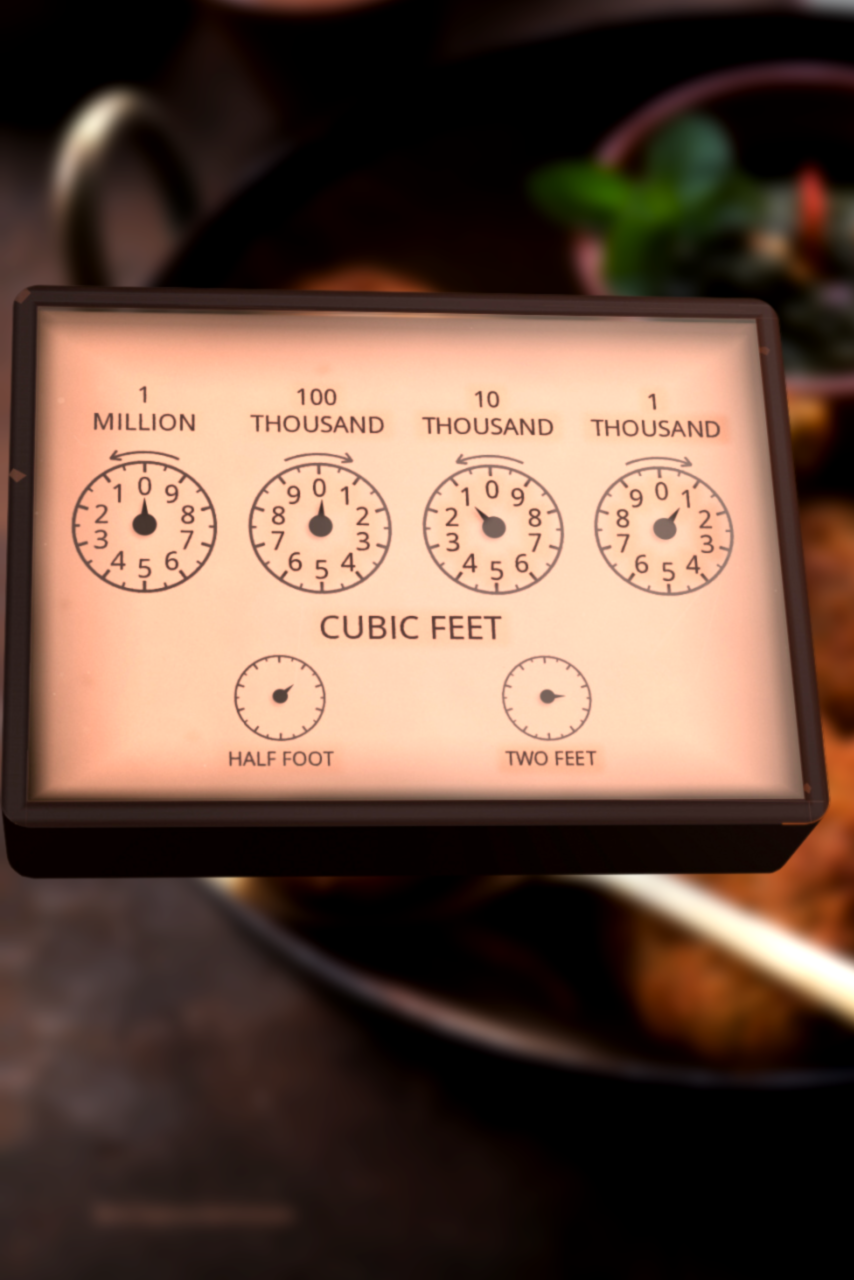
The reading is value=1100 unit=ft³
